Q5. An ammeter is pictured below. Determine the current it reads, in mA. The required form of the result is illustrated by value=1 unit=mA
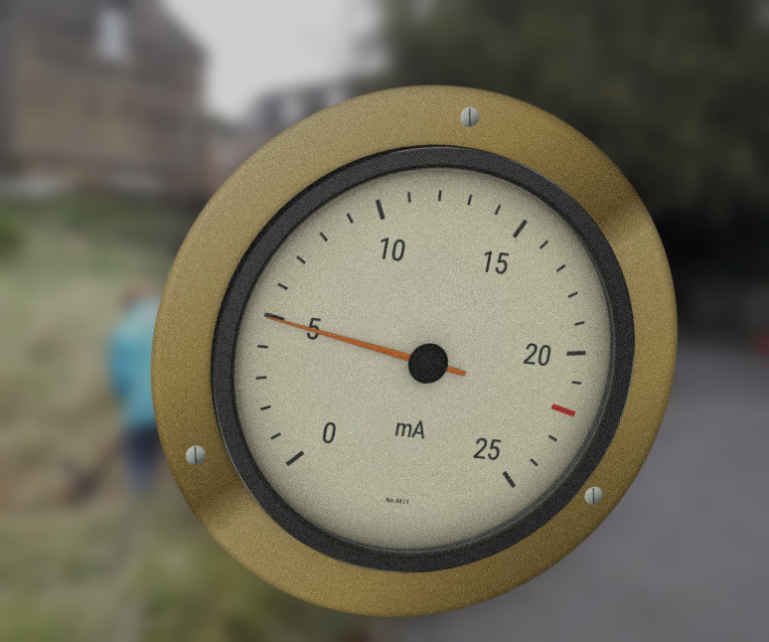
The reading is value=5 unit=mA
